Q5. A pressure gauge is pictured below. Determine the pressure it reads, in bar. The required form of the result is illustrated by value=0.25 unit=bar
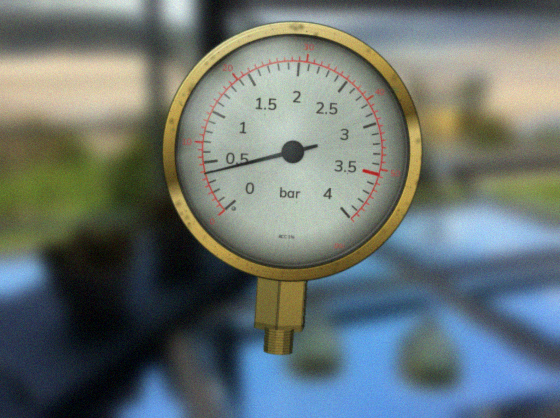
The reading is value=0.4 unit=bar
